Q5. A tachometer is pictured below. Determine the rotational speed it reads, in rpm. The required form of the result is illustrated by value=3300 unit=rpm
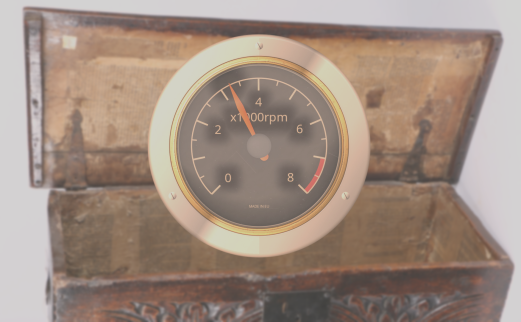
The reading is value=3250 unit=rpm
